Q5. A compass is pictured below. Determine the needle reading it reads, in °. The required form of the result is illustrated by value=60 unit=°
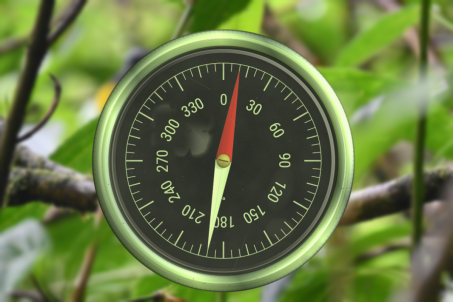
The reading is value=10 unit=°
